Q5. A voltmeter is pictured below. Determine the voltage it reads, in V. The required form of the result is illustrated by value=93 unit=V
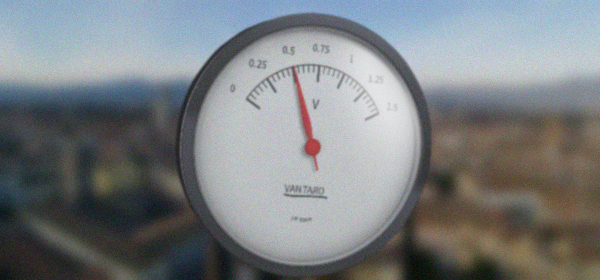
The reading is value=0.5 unit=V
